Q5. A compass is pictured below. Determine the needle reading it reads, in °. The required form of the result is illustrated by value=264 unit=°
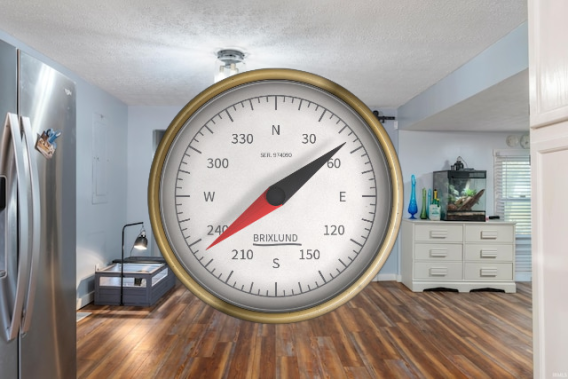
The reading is value=232.5 unit=°
